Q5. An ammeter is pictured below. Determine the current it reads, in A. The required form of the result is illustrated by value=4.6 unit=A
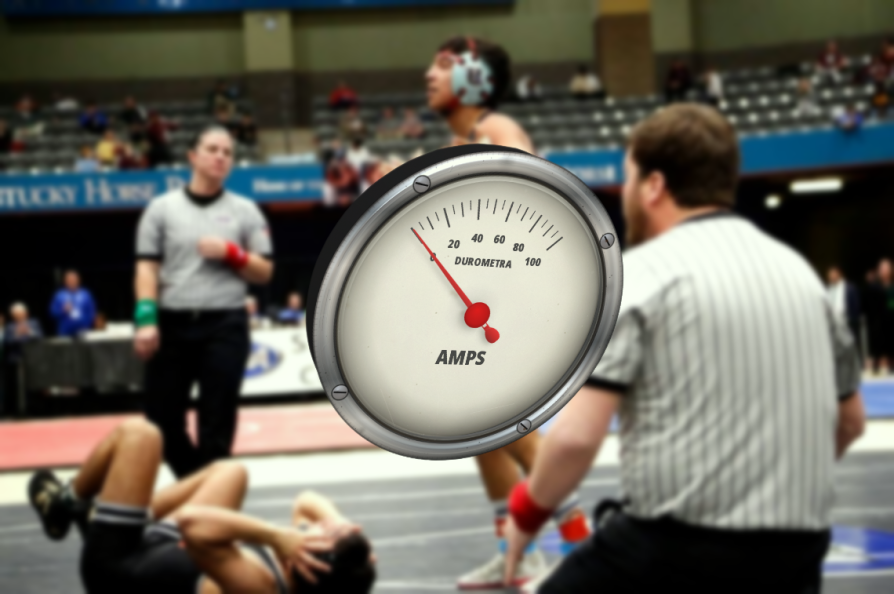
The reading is value=0 unit=A
